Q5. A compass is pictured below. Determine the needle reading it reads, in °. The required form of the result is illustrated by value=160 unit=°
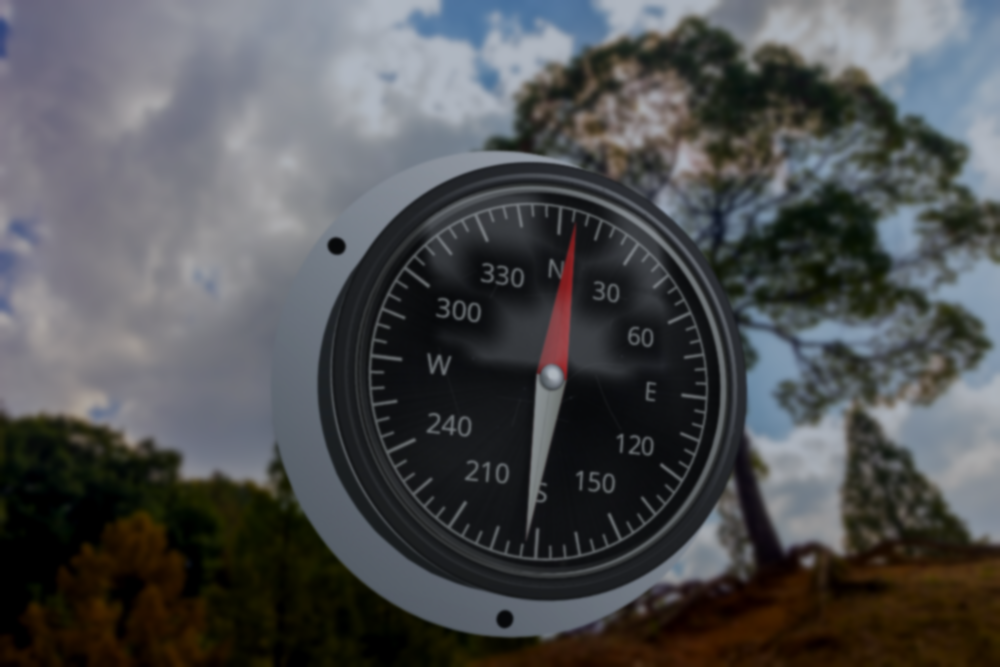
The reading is value=5 unit=°
